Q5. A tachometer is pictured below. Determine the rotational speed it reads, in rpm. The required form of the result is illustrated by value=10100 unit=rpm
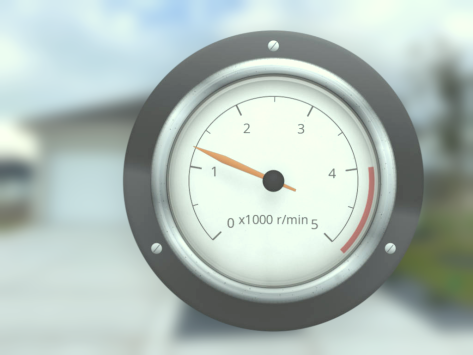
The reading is value=1250 unit=rpm
